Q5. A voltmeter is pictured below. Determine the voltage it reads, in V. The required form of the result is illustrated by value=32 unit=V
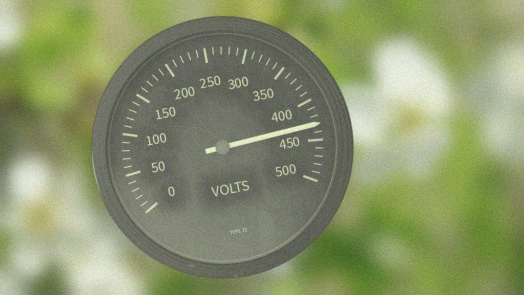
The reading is value=430 unit=V
